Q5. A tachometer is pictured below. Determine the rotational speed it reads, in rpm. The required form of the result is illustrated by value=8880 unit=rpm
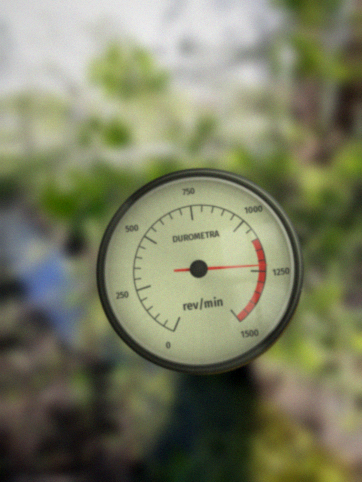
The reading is value=1225 unit=rpm
